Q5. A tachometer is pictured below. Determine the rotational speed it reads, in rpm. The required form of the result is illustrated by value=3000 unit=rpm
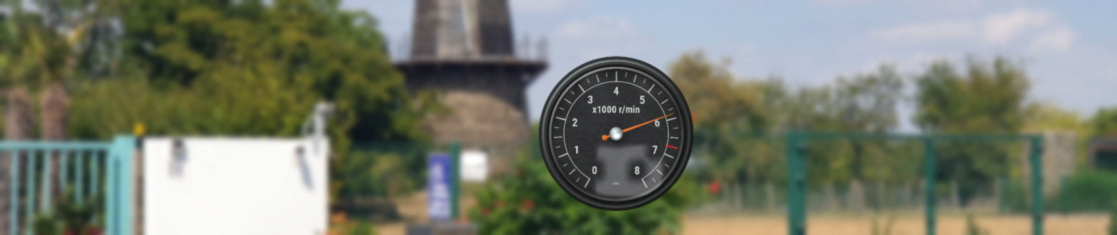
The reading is value=5875 unit=rpm
